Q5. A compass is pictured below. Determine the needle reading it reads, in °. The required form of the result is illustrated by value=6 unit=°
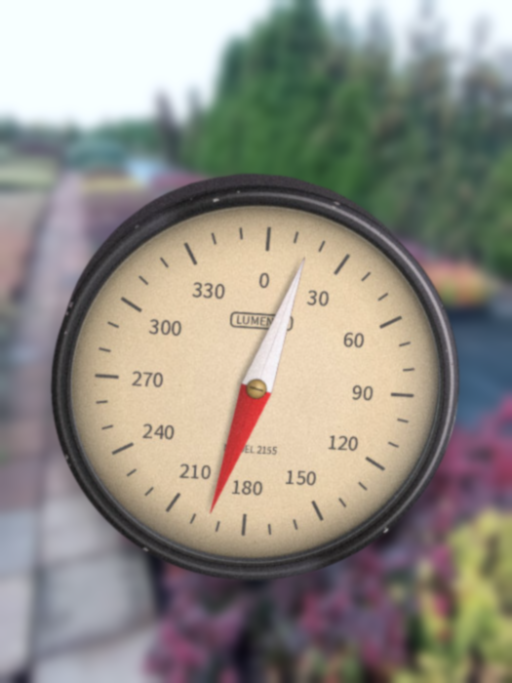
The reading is value=195 unit=°
